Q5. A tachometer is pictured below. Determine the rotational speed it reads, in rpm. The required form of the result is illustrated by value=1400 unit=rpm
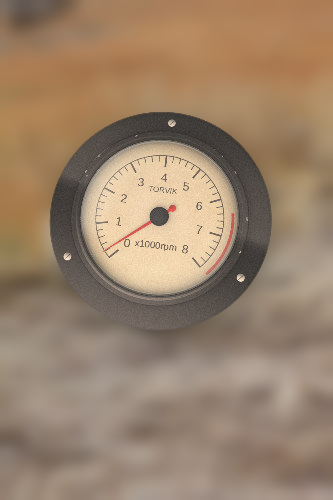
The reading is value=200 unit=rpm
